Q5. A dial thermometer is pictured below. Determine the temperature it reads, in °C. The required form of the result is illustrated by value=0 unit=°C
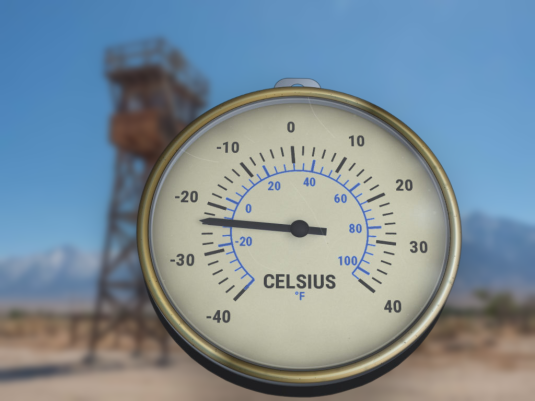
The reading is value=-24 unit=°C
